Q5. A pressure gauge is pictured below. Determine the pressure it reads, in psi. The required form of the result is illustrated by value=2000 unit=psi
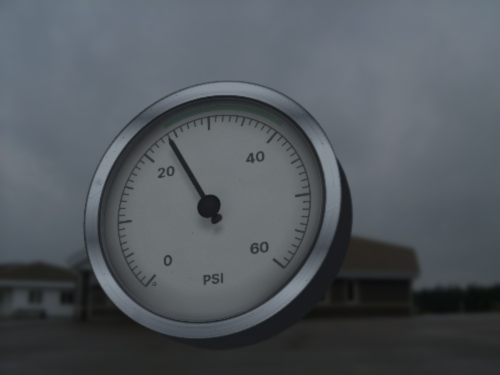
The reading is value=24 unit=psi
